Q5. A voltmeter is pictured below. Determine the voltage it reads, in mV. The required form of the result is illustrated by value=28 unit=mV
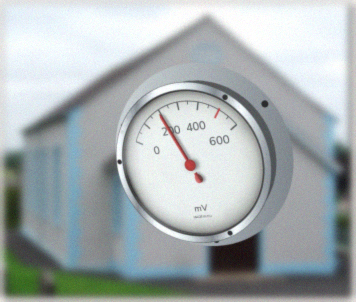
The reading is value=200 unit=mV
